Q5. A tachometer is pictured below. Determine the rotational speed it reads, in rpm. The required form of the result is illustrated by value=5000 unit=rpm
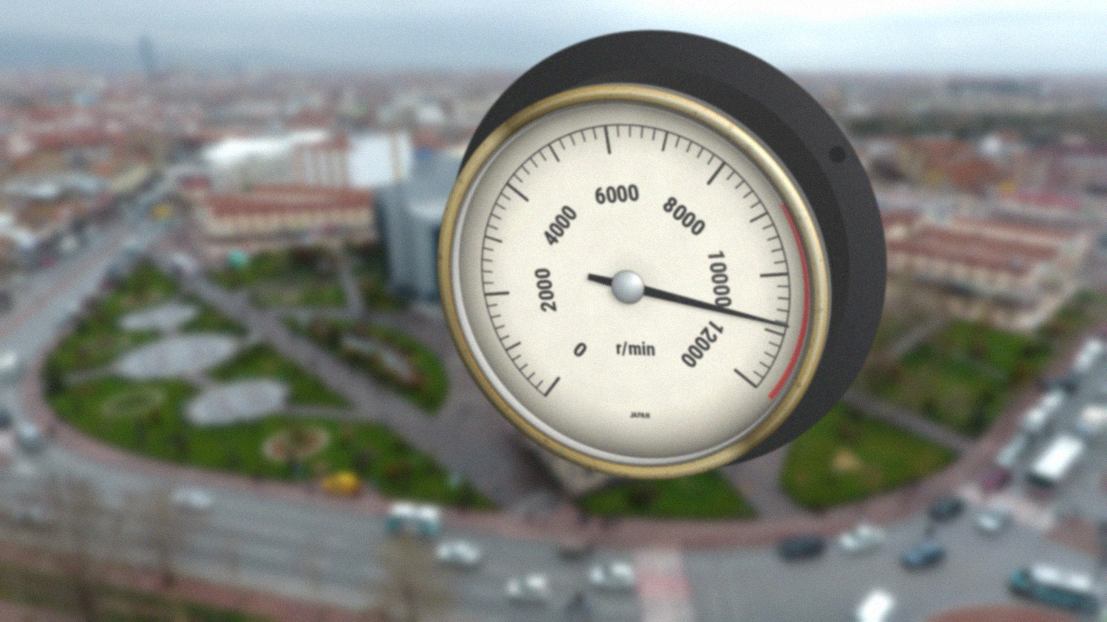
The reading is value=10800 unit=rpm
